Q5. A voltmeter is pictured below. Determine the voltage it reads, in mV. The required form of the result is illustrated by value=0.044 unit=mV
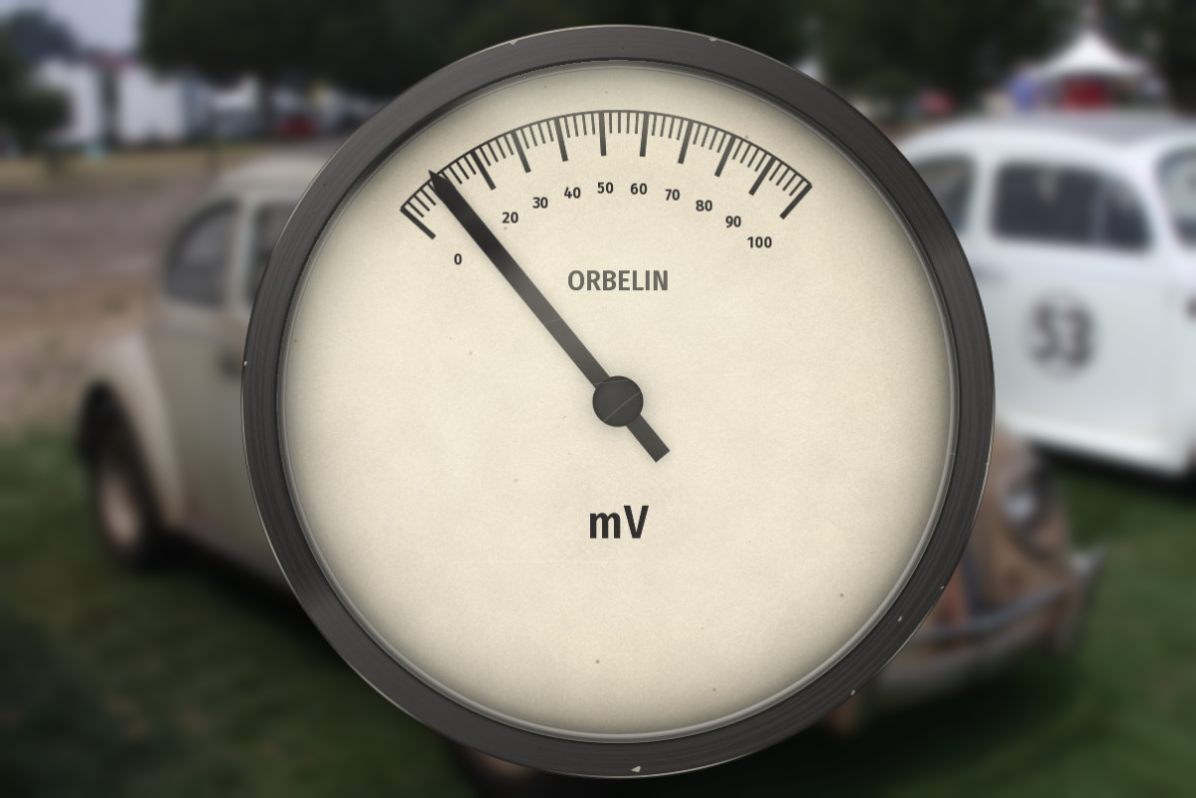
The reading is value=10 unit=mV
